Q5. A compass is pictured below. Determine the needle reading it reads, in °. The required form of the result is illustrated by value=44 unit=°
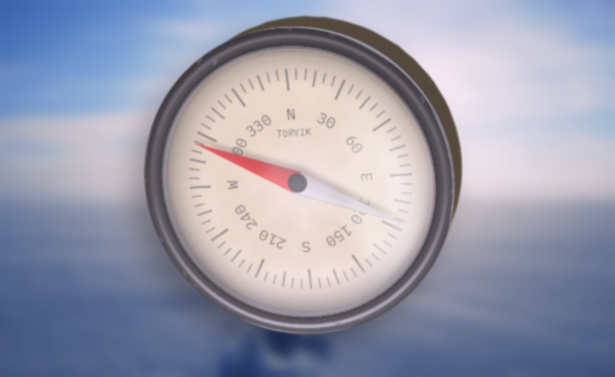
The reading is value=295 unit=°
